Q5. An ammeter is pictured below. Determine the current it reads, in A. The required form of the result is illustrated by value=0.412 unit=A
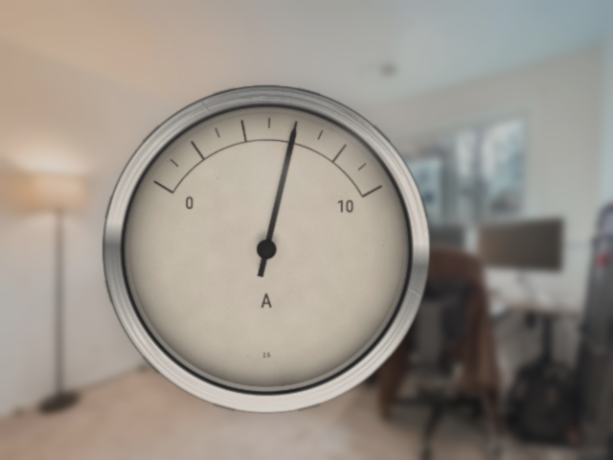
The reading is value=6 unit=A
